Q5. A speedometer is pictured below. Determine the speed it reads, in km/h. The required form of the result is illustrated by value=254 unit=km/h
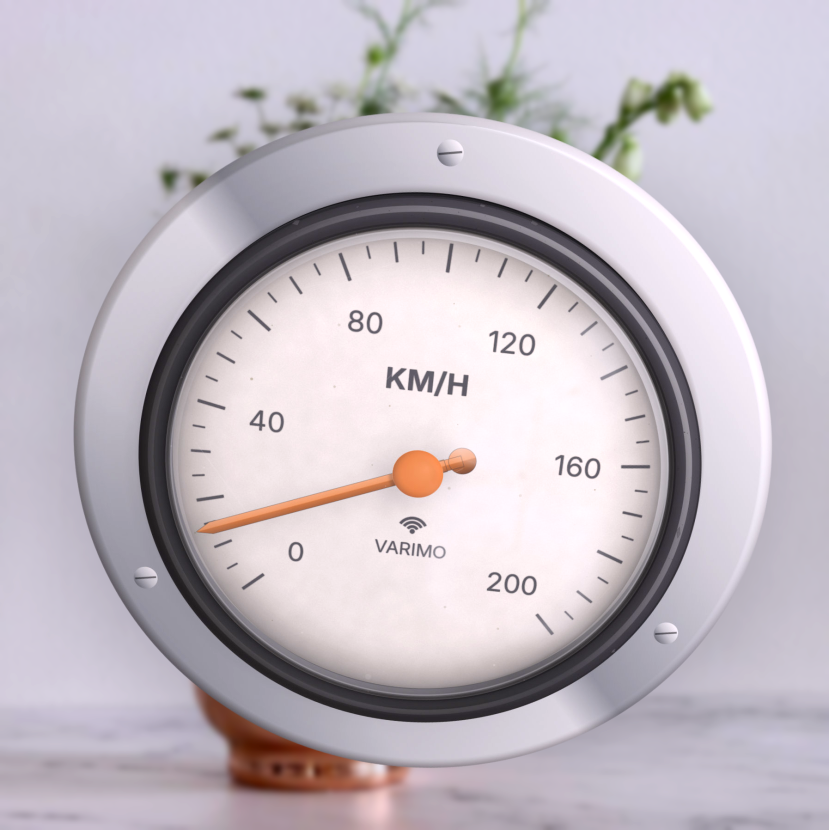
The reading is value=15 unit=km/h
